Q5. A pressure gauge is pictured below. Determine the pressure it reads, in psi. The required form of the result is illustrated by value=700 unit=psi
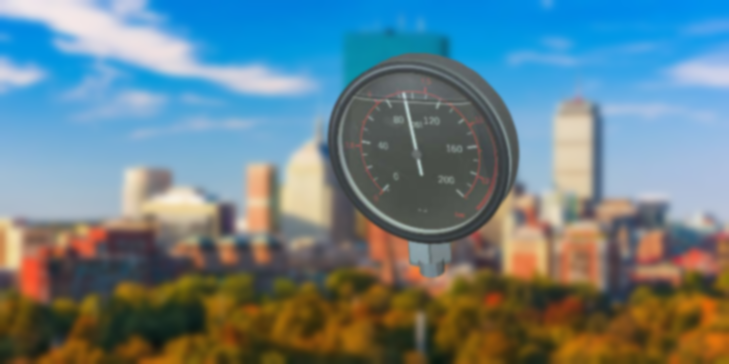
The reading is value=95 unit=psi
